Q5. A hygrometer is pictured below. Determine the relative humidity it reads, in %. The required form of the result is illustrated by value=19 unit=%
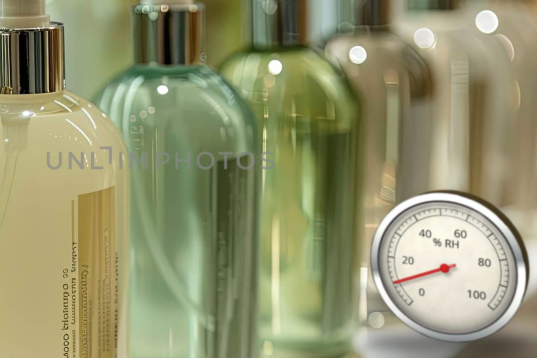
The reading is value=10 unit=%
